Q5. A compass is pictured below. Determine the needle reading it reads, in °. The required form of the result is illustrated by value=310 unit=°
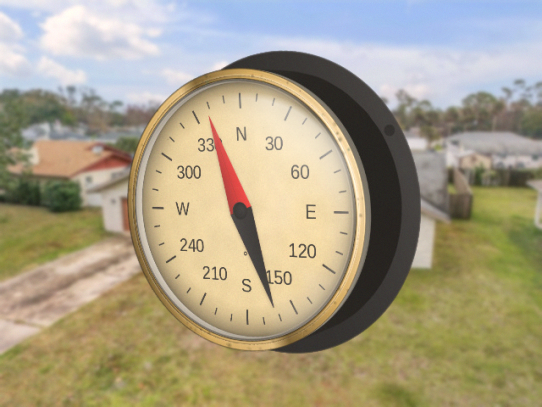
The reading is value=340 unit=°
